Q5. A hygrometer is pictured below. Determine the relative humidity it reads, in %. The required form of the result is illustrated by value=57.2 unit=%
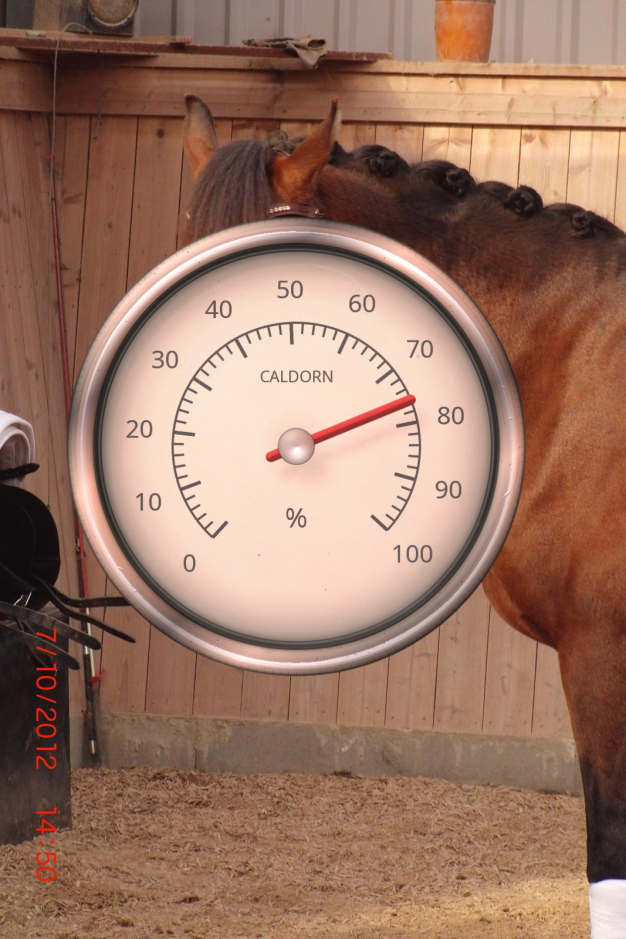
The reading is value=76 unit=%
